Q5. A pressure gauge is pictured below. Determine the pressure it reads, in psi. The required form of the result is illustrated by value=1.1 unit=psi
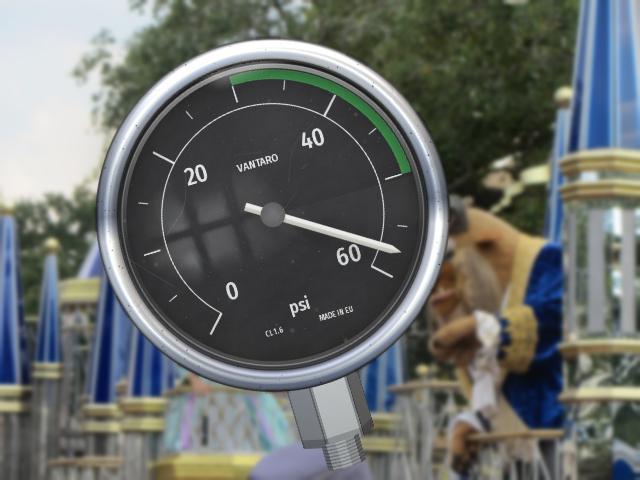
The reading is value=57.5 unit=psi
